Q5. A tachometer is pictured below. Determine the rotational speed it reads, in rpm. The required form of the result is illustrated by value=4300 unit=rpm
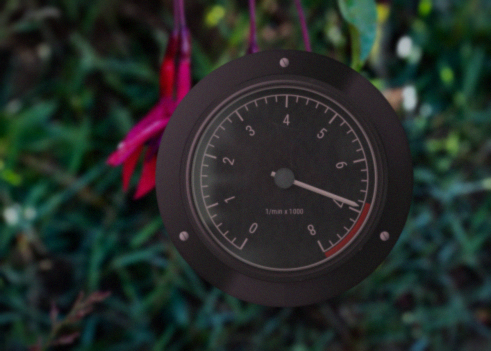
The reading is value=6900 unit=rpm
